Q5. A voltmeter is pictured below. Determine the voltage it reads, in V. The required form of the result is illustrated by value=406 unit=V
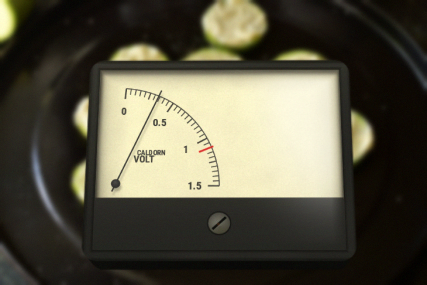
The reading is value=0.35 unit=V
